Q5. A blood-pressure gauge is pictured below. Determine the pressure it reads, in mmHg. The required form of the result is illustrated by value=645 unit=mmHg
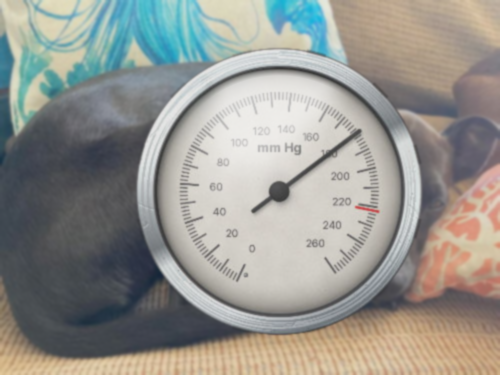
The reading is value=180 unit=mmHg
